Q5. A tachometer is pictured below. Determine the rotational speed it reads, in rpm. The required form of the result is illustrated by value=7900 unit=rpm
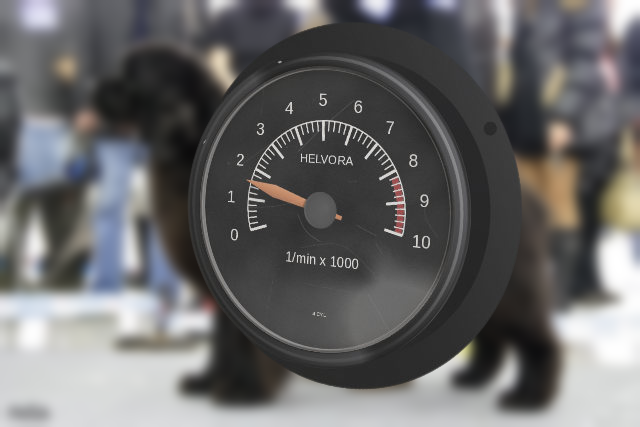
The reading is value=1600 unit=rpm
